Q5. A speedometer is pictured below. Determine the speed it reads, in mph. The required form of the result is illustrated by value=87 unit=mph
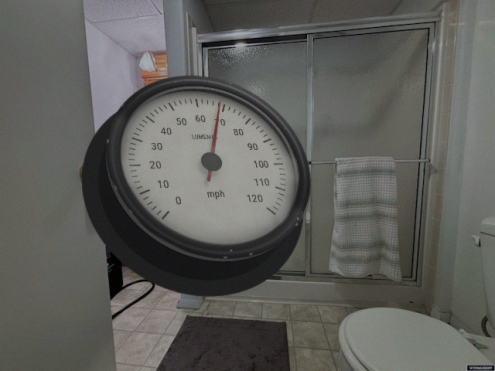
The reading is value=68 unit=mph
